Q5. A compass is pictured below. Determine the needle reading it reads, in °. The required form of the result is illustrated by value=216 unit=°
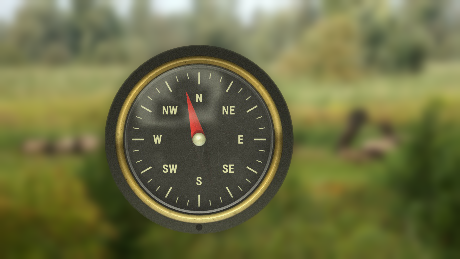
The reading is value=345 unit=°
